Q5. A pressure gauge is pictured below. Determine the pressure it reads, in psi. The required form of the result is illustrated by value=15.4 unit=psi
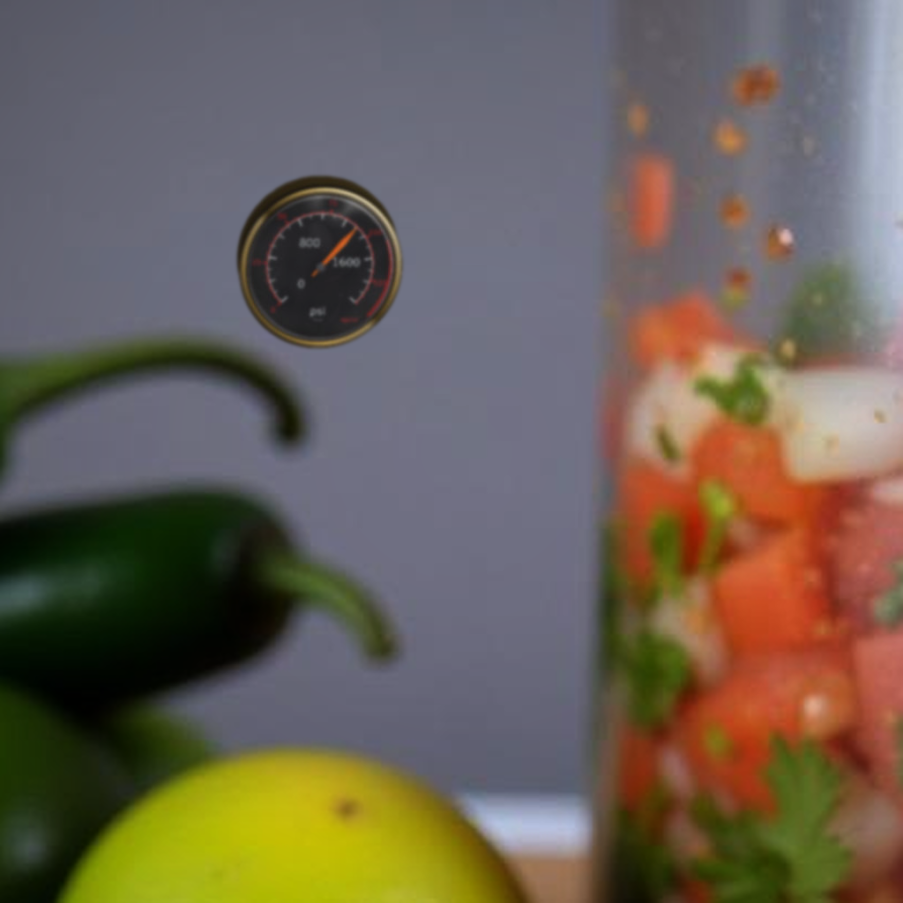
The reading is value=1300 unit=psi
